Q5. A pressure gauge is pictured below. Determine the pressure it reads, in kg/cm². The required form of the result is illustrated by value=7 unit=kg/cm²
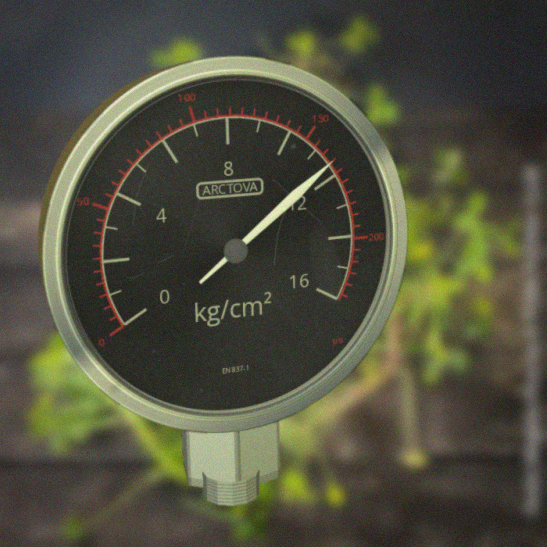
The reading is value=11.5 unit=kg/cm²
